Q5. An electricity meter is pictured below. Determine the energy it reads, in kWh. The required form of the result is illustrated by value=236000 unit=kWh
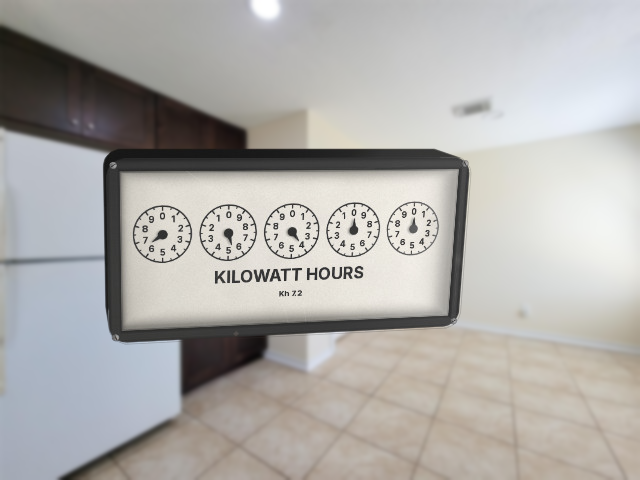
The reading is value=65400 unit=kWh
